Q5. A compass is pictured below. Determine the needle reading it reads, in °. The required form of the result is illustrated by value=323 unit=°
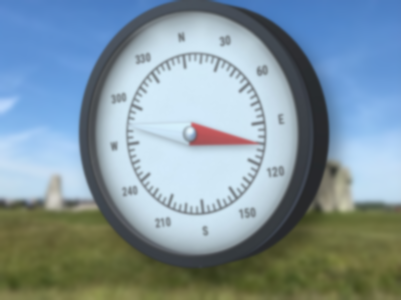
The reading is value=105 unit=°
